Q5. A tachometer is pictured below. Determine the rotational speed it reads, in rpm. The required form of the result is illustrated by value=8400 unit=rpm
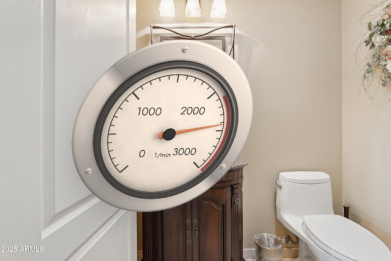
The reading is value=2400 unit=rpm
